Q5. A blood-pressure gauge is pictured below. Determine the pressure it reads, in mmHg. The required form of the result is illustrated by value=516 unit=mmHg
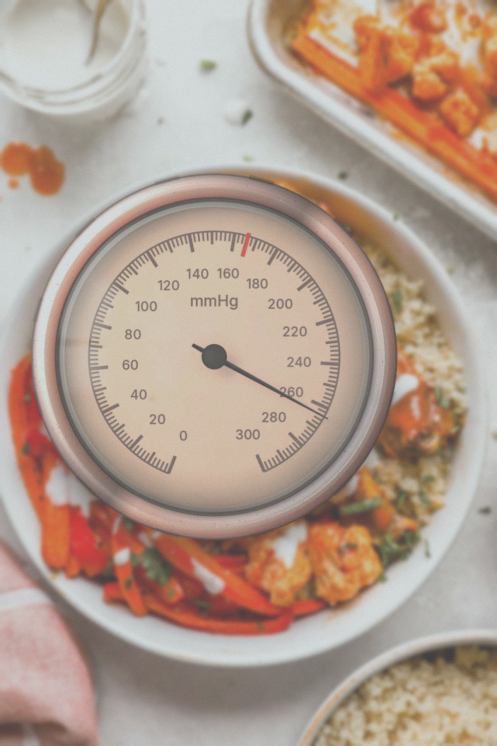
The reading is value=264 unit=mmHg
